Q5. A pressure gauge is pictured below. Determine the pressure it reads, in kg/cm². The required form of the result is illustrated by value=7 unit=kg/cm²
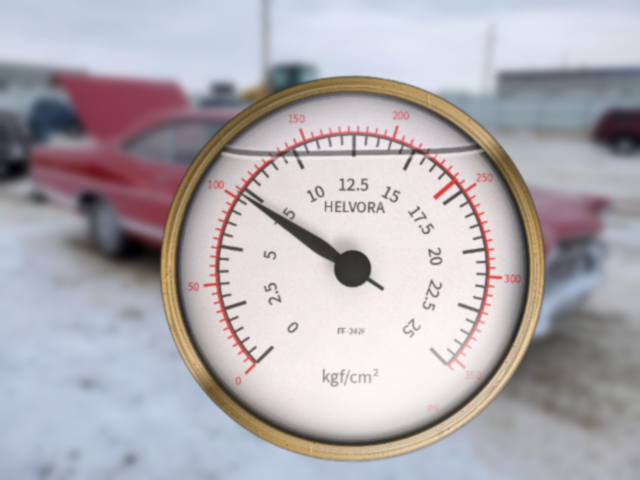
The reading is value=7.25 unit=kg/cm²
